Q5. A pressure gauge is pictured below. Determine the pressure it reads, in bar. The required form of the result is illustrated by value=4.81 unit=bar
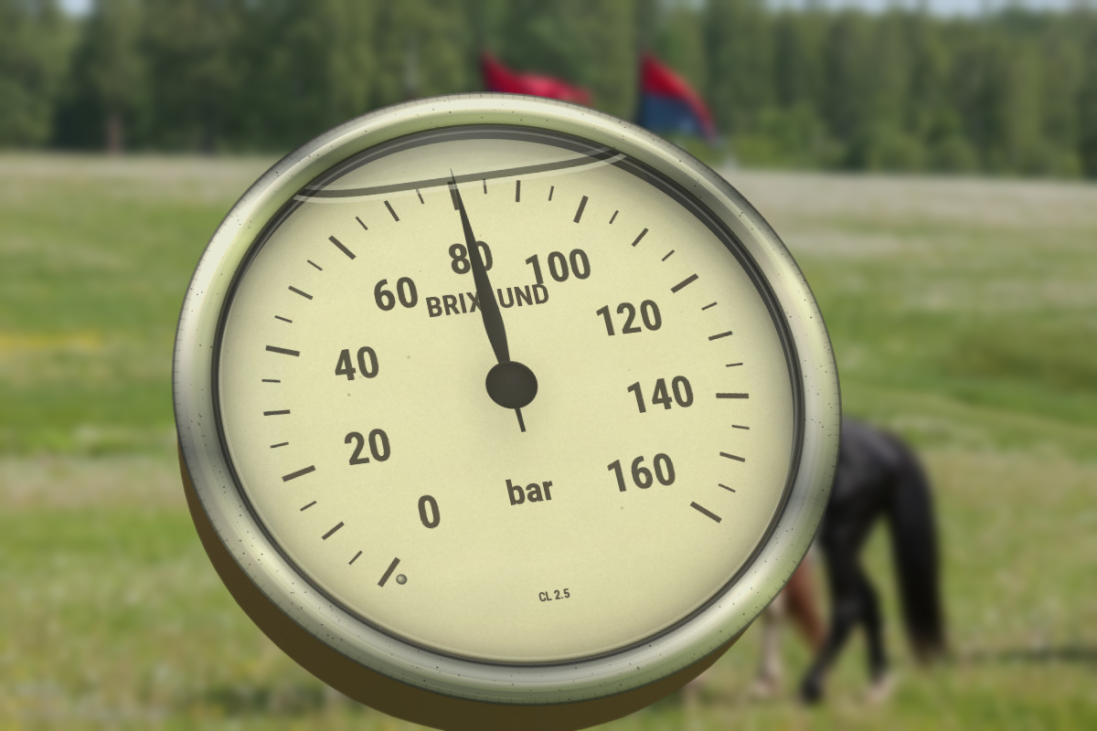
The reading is value=80 unit=bar
